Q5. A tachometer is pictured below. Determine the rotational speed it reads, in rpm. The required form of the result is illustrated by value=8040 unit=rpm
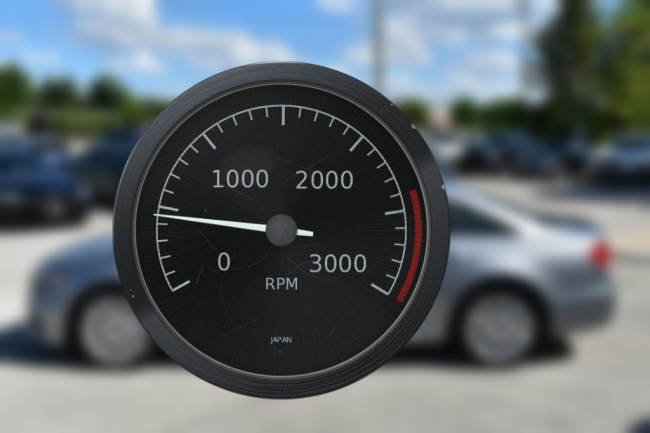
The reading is value=450 unit=rpm
